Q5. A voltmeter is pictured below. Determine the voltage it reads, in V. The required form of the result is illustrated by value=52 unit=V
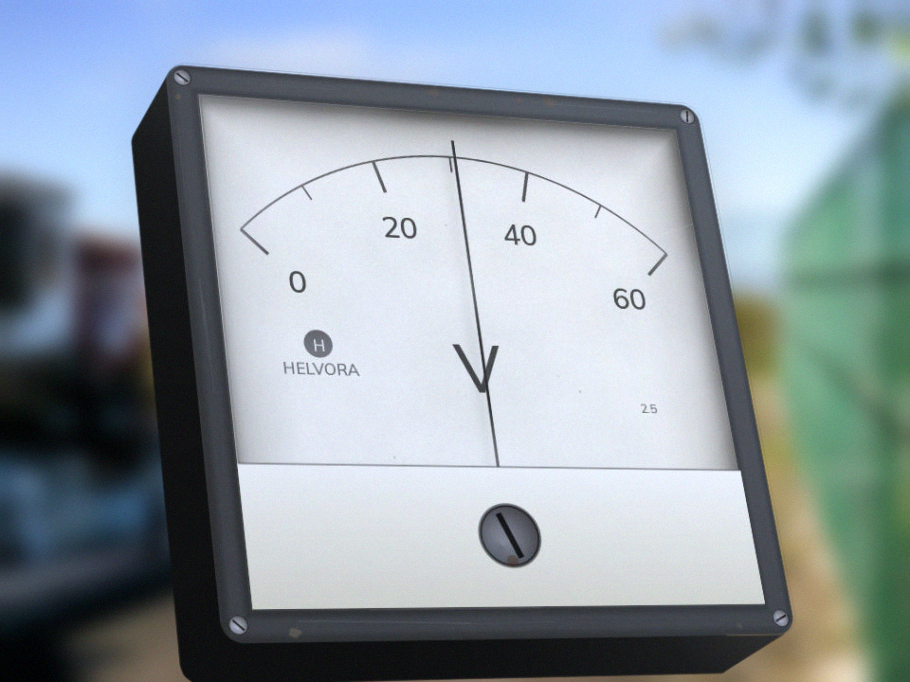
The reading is value=30 unit=V
